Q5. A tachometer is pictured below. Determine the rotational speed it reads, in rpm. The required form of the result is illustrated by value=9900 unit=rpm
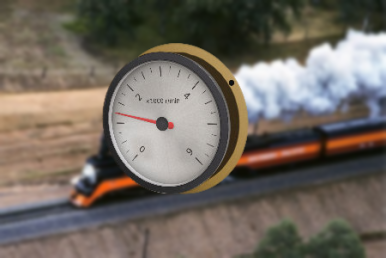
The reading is value=1250 unit=rpm
